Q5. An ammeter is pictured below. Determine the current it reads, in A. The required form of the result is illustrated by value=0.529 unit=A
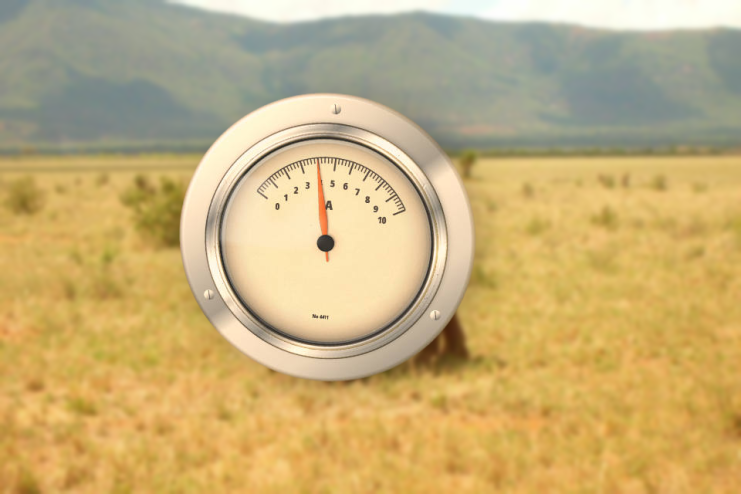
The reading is value=4 unit=A
